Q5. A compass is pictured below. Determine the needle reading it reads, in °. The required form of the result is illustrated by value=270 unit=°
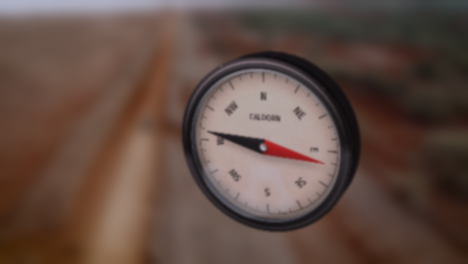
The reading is value=100 unit=°
